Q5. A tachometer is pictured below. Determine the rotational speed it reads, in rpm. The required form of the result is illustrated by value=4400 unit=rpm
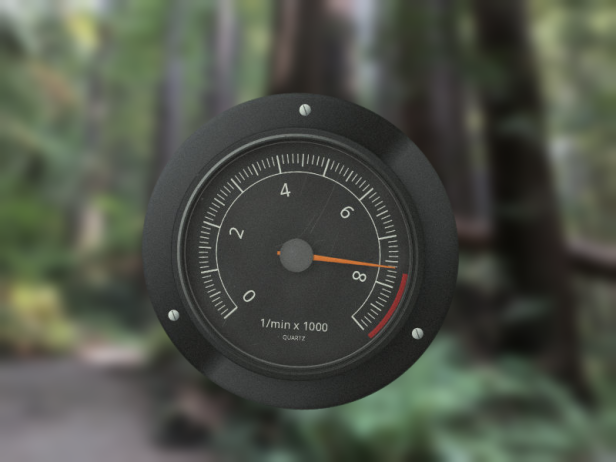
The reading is value=7600 unit=rpm
